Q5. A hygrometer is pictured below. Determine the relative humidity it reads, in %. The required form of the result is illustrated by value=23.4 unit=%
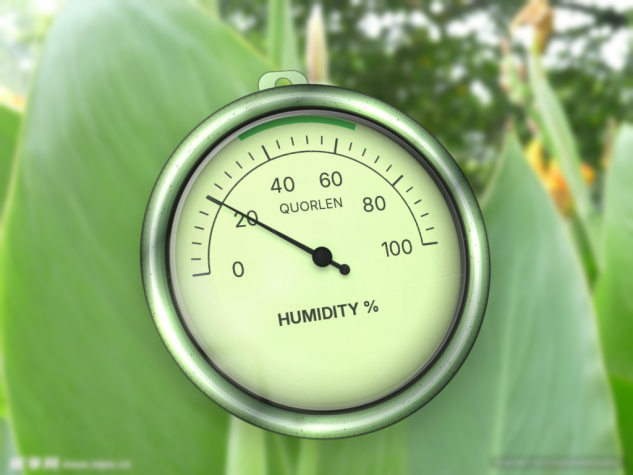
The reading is value=20 unit=%
